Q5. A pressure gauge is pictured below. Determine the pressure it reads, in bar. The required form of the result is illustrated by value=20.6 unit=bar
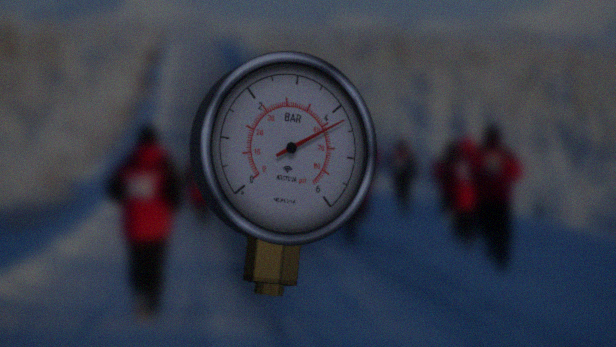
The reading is value=4.25 unit=bar
